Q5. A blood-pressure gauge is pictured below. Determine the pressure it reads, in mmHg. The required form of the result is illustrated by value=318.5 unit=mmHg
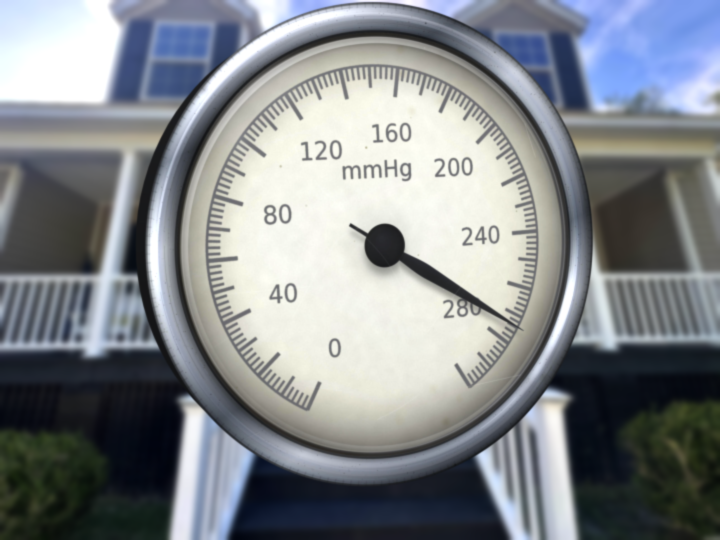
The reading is value=274 unit=mmHg
